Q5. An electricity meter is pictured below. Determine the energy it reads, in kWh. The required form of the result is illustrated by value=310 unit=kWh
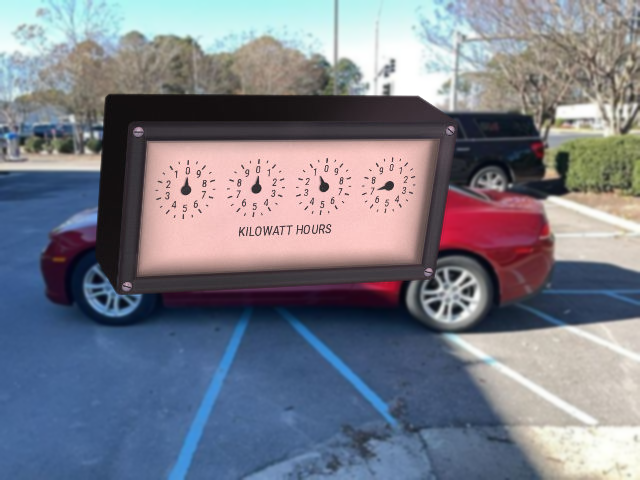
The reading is value=7 unit=kWh
